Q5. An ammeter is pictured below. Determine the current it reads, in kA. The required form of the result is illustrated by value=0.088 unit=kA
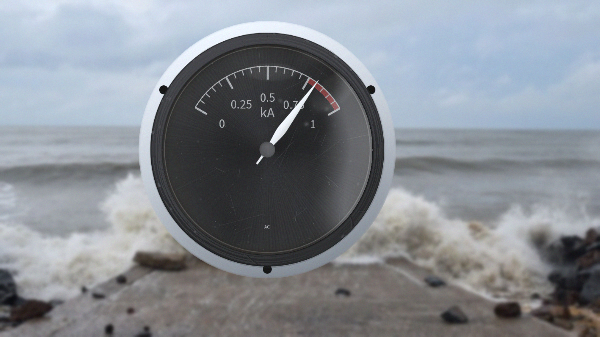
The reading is value=0.8 unit=kA
